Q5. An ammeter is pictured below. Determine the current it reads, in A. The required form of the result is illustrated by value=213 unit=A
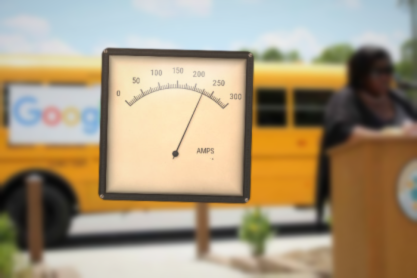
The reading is value=225 unit=A
